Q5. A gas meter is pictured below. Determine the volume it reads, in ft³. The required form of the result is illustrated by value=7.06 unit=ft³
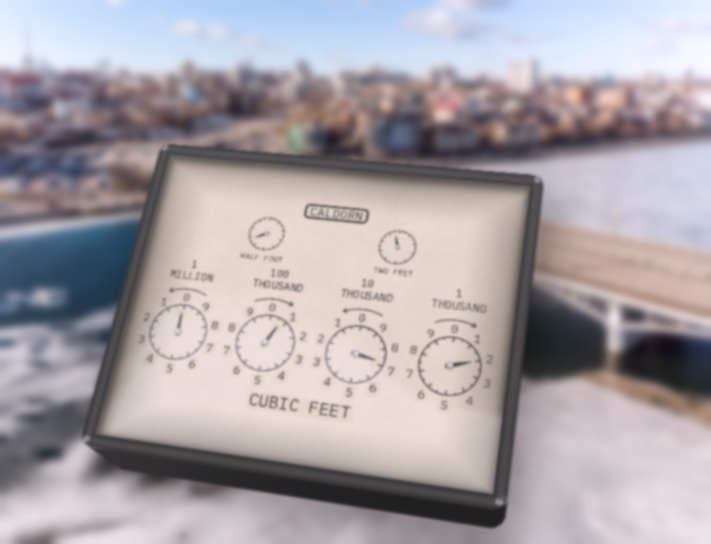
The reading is value=7200 unit=ft³
